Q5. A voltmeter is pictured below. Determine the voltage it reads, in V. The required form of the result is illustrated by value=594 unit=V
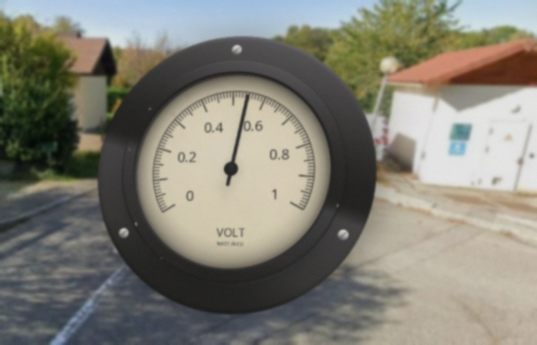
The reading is value=0.55 unit=V
